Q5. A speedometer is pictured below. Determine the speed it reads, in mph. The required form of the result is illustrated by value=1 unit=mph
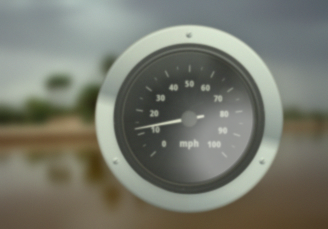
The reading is value=12.5 unit=mph
